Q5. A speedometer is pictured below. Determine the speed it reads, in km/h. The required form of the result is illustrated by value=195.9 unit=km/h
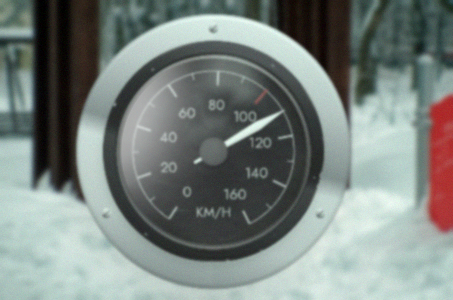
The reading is value=110 unit=km/h
